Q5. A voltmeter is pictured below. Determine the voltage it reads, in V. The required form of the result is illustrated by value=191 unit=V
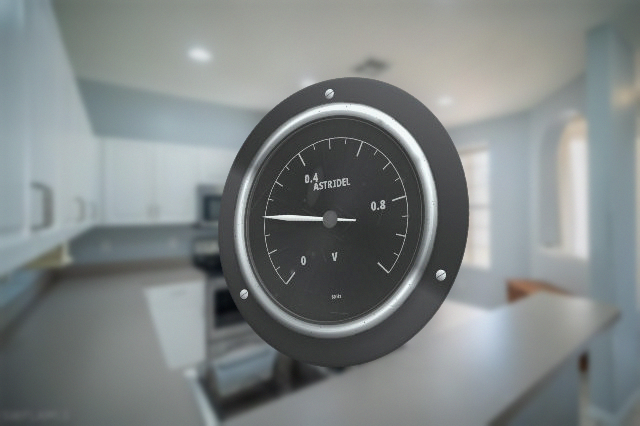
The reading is value=0.2 unit=V
